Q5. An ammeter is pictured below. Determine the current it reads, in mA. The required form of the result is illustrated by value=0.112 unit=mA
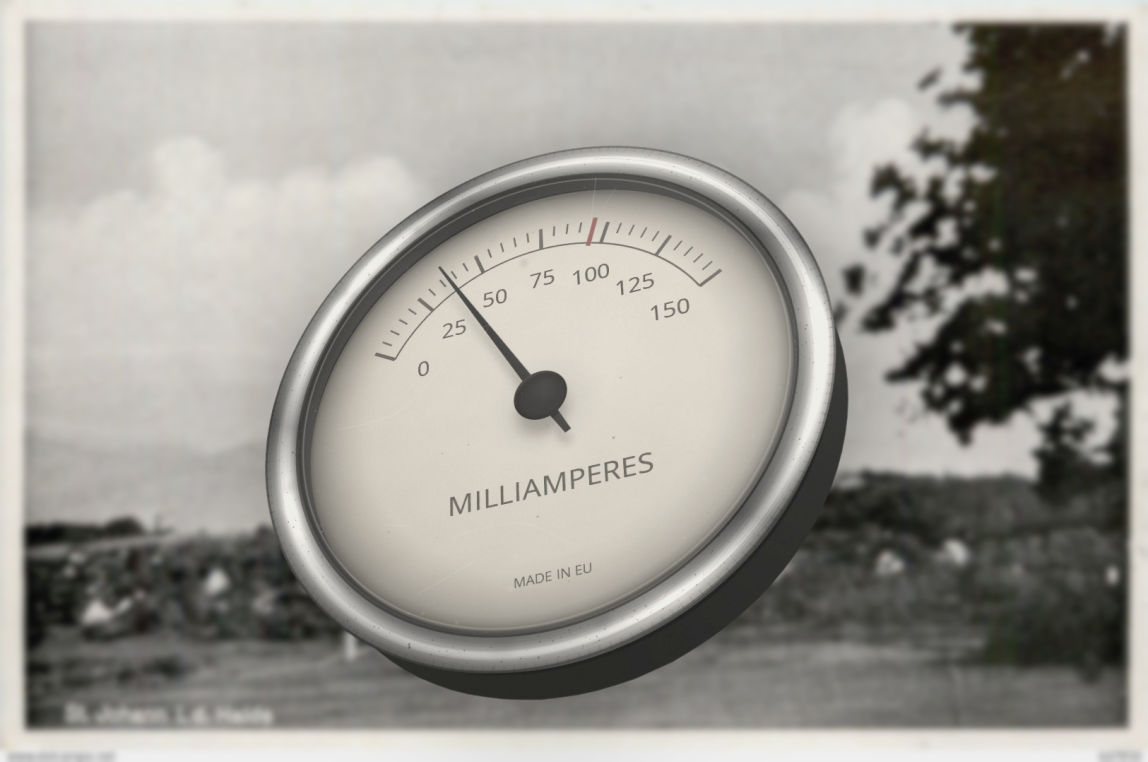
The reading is value=37.5 unit=mA
